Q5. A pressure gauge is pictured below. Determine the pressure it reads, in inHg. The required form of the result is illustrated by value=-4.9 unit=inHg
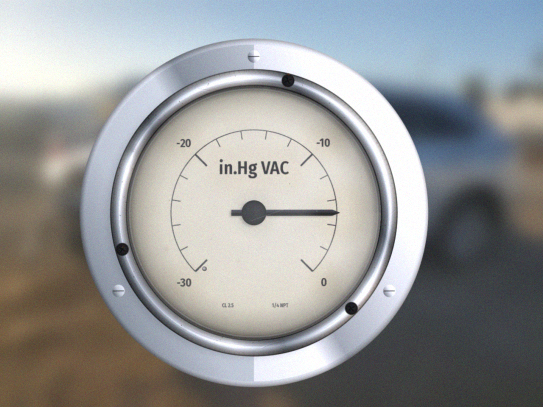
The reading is value=-5 unit=inHg
